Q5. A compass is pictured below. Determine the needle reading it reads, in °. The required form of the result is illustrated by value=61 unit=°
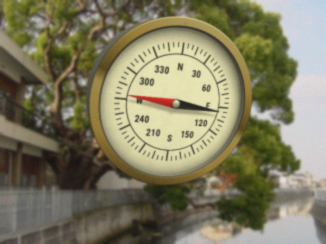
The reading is value=275 unit=°
